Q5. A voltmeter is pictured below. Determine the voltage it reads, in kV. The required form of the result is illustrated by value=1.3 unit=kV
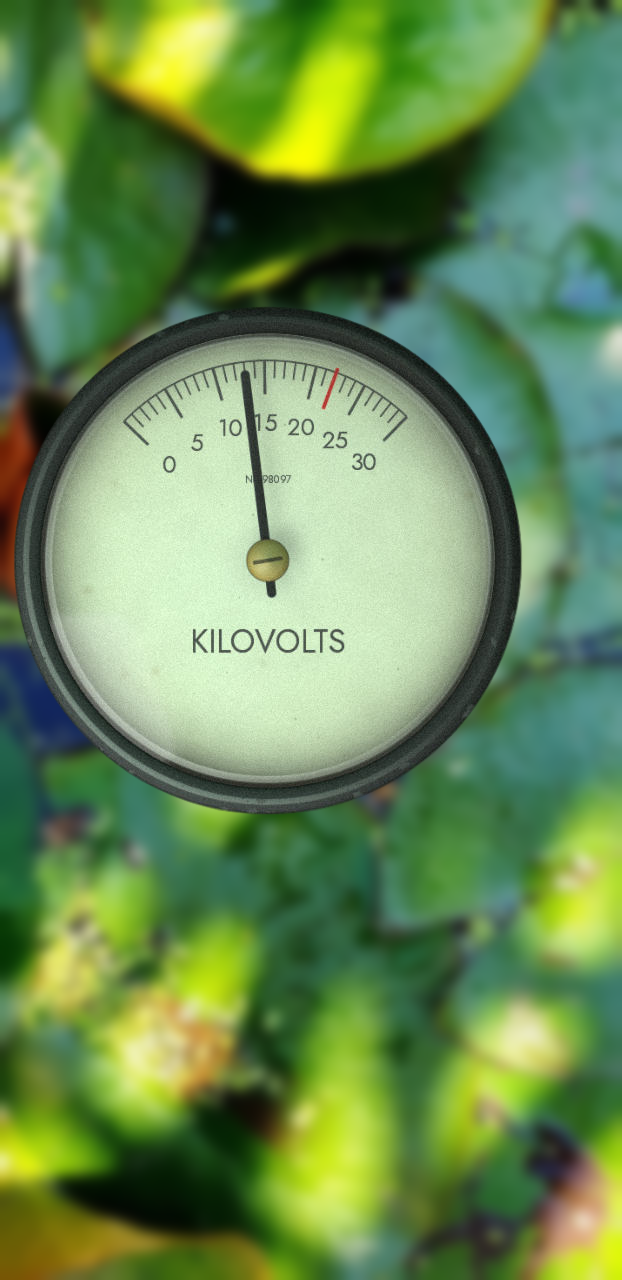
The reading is value=13 unit=kV
